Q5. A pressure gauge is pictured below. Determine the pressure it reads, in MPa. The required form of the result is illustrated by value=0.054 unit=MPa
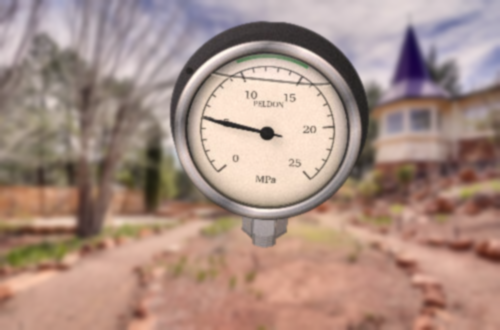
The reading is value=5 unit=MPa
